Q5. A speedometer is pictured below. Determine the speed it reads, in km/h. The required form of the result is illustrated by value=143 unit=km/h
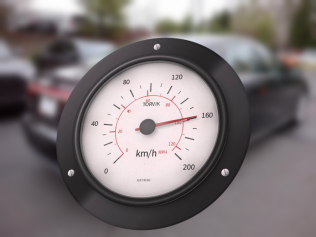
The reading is value=160 unit=km/h
